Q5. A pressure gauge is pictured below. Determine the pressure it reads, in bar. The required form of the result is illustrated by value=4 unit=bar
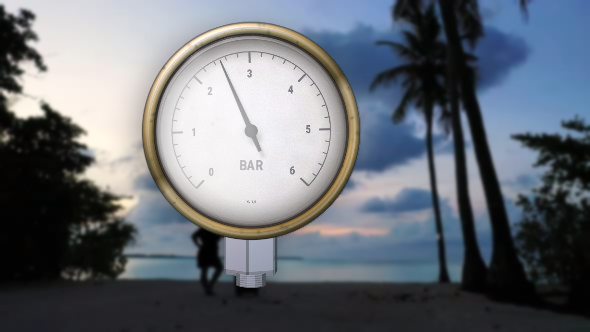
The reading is value=2.5 unit=bar
